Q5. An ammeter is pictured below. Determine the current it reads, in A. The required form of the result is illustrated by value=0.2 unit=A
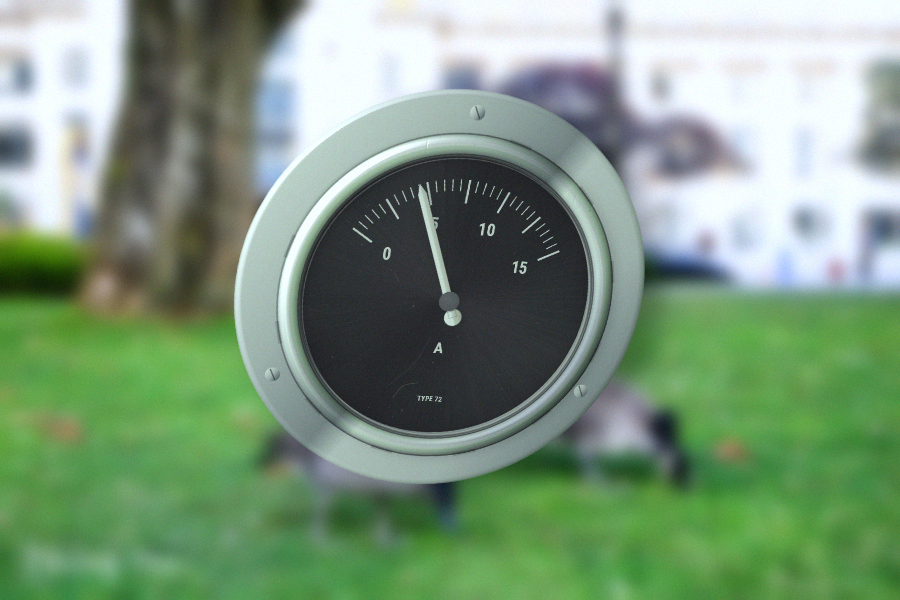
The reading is value=4.5 unit=A
